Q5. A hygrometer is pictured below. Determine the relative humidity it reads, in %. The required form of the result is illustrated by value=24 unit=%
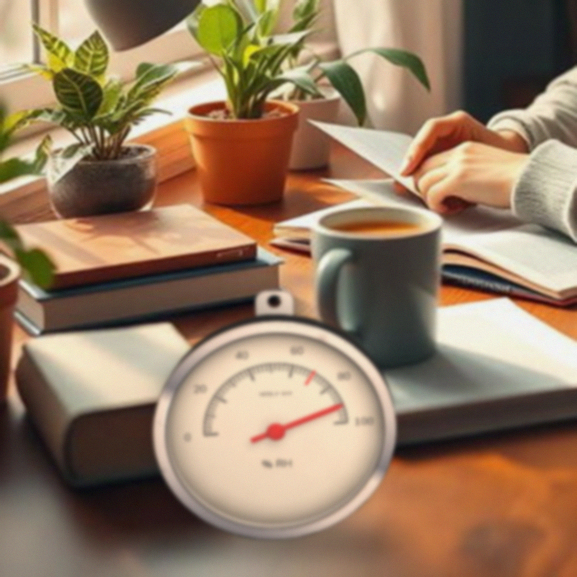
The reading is value=90 unit=%
